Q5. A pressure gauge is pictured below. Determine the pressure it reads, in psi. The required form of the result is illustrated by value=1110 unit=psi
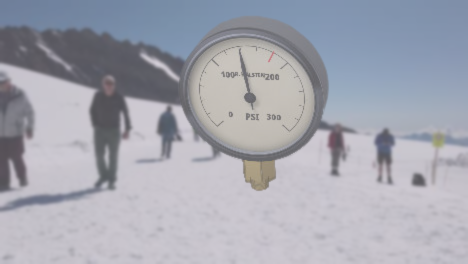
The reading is value=140 unit=psi
